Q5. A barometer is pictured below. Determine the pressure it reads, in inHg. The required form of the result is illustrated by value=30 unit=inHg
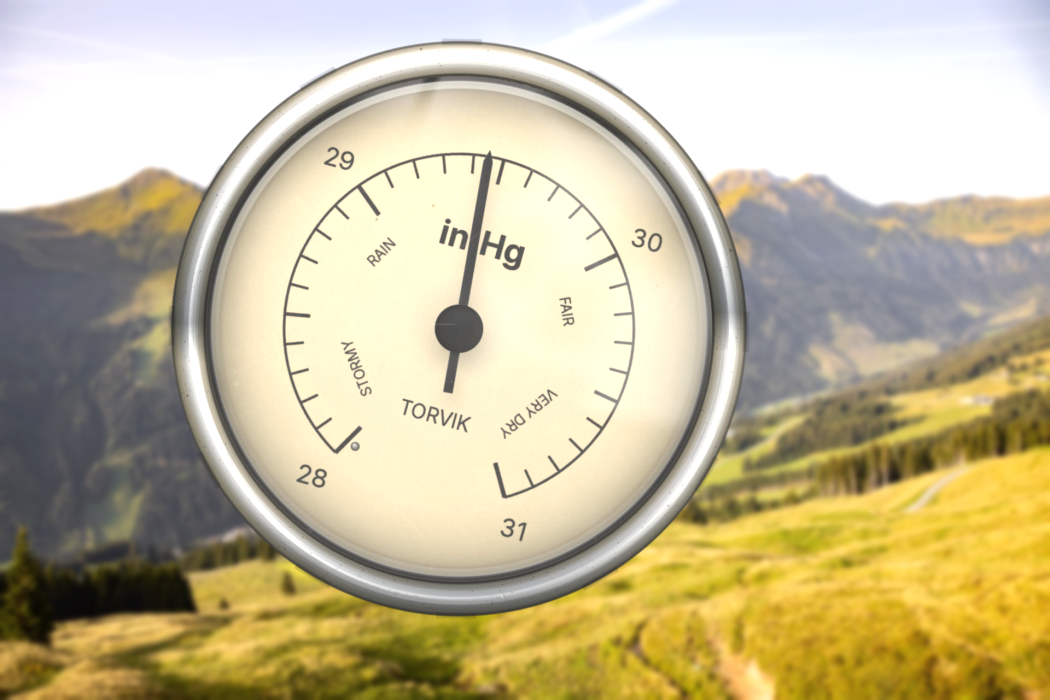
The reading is value=29.45 unit=inHg
